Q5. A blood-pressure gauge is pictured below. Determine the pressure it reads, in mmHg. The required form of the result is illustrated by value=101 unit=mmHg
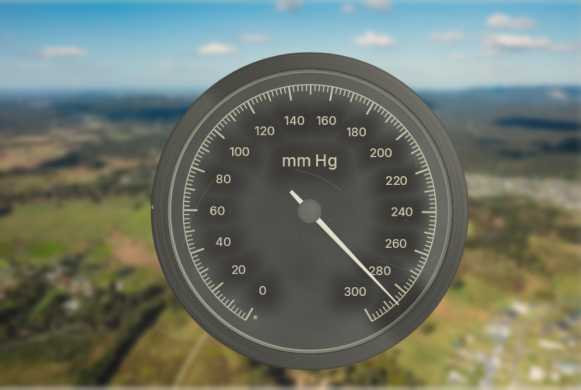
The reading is value=286 unit=mmHg
